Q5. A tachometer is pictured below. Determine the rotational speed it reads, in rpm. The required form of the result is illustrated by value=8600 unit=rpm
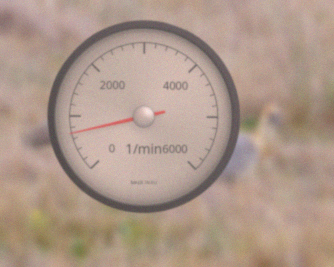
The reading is value=700 unit=rpm
